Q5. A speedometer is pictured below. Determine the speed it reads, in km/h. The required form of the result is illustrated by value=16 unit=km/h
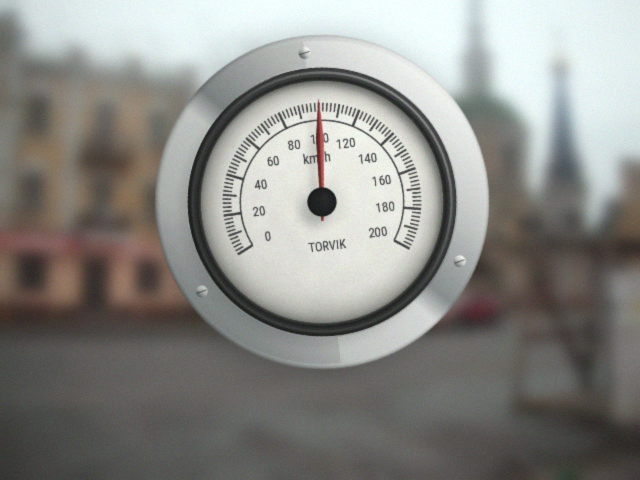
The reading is value=100 unit=km/h
